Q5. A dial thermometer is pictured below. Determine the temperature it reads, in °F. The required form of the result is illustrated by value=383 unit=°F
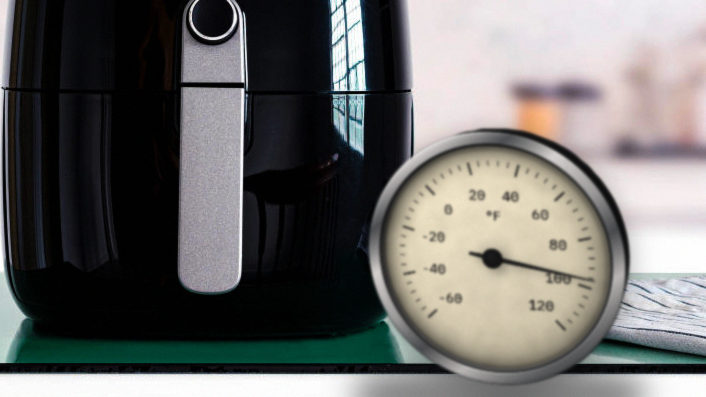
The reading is value=96 unit=°F
